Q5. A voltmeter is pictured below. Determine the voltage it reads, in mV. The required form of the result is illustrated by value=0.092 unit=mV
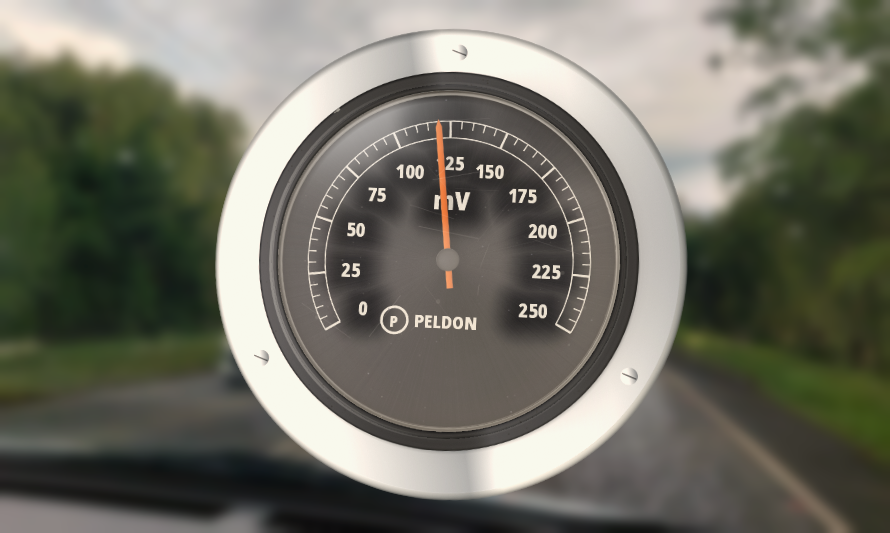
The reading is value=120 unit=mV
